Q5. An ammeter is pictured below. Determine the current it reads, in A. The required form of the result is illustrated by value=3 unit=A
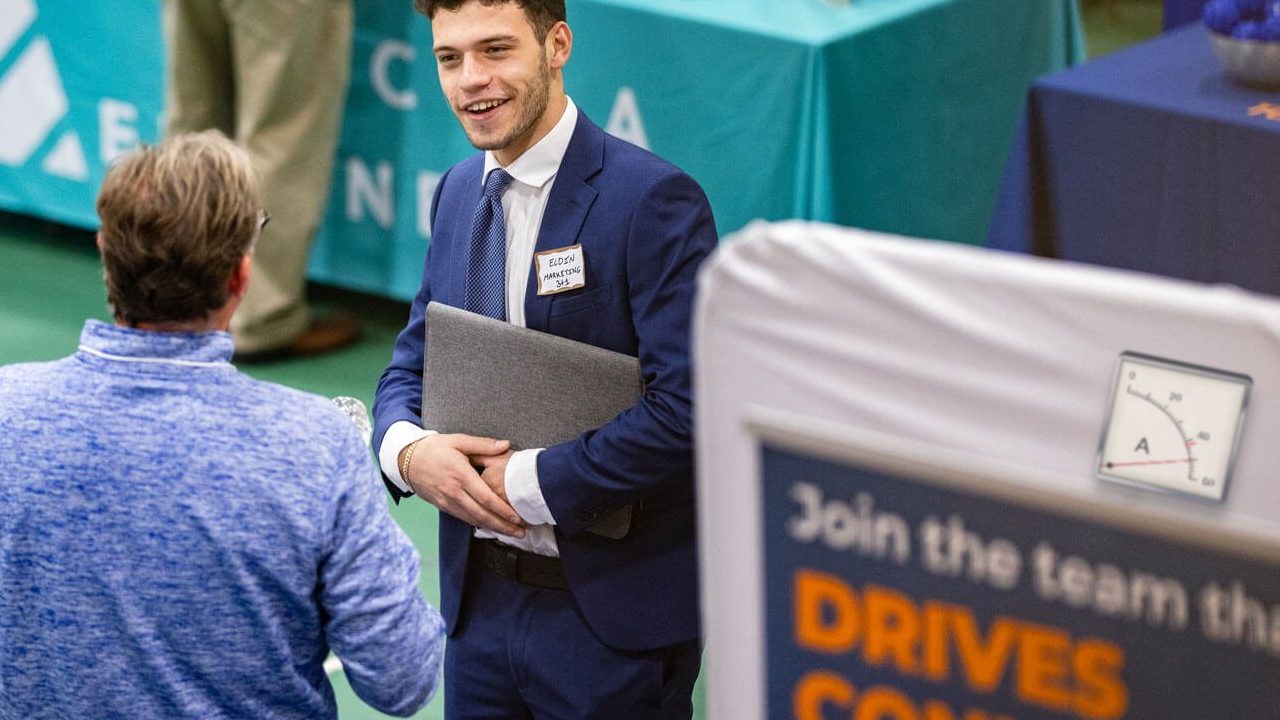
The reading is value=50 unit=A
